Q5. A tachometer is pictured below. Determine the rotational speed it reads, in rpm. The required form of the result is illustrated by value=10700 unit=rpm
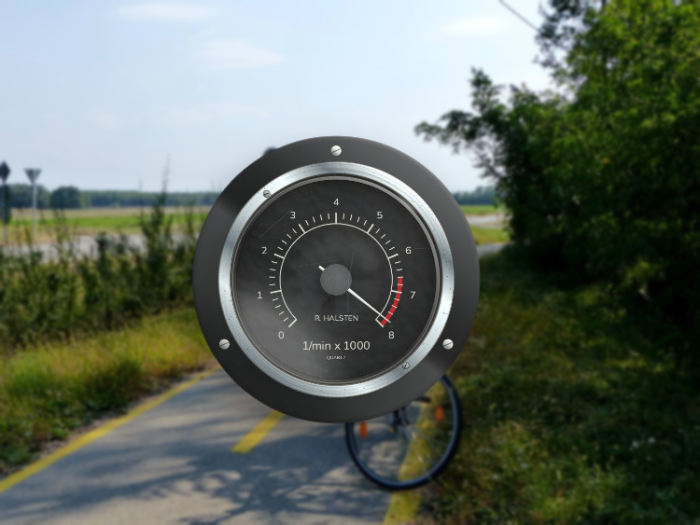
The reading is value=7800 unit=rpm
